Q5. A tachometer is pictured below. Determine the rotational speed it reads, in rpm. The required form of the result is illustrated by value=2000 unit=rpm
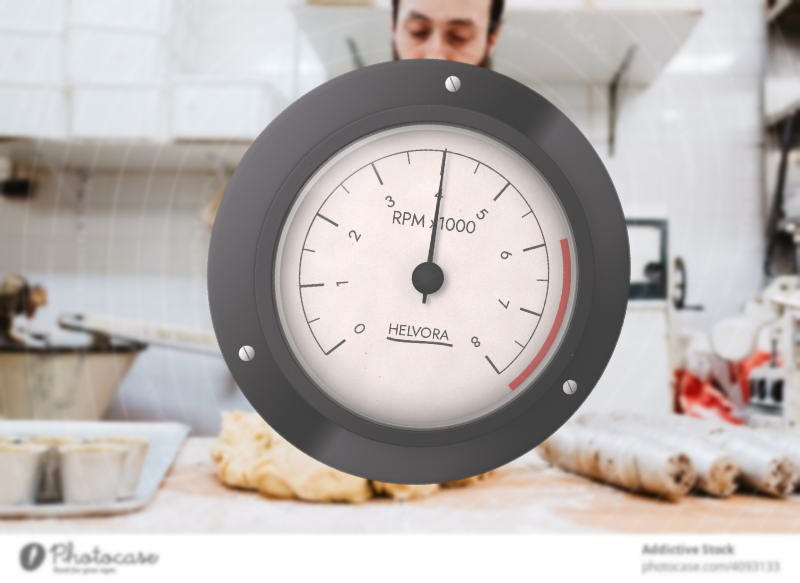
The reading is value=4000 unit=rpm
